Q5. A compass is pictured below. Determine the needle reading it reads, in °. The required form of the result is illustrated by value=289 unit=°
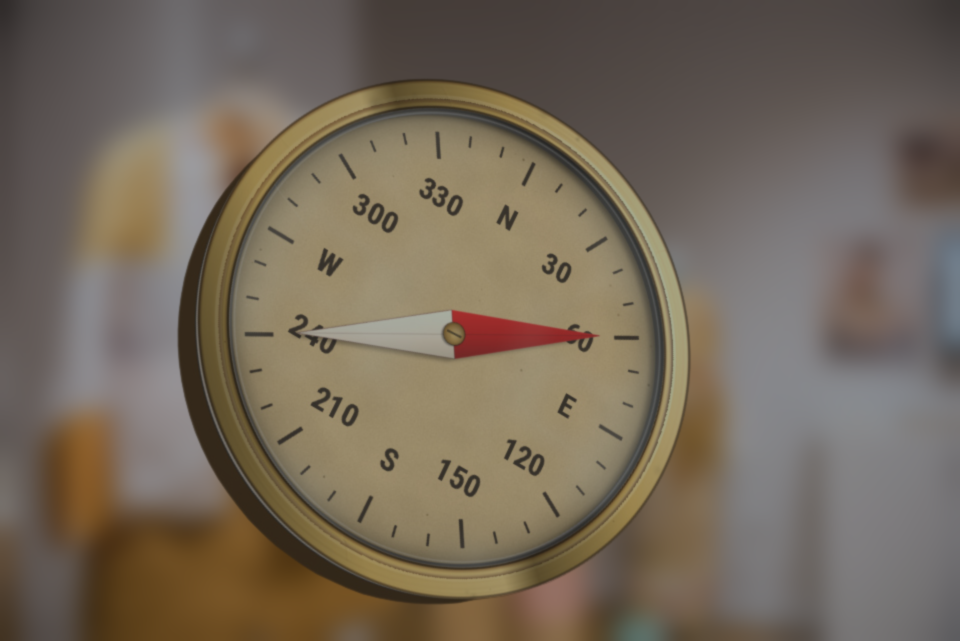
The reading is value=60 unit=°
